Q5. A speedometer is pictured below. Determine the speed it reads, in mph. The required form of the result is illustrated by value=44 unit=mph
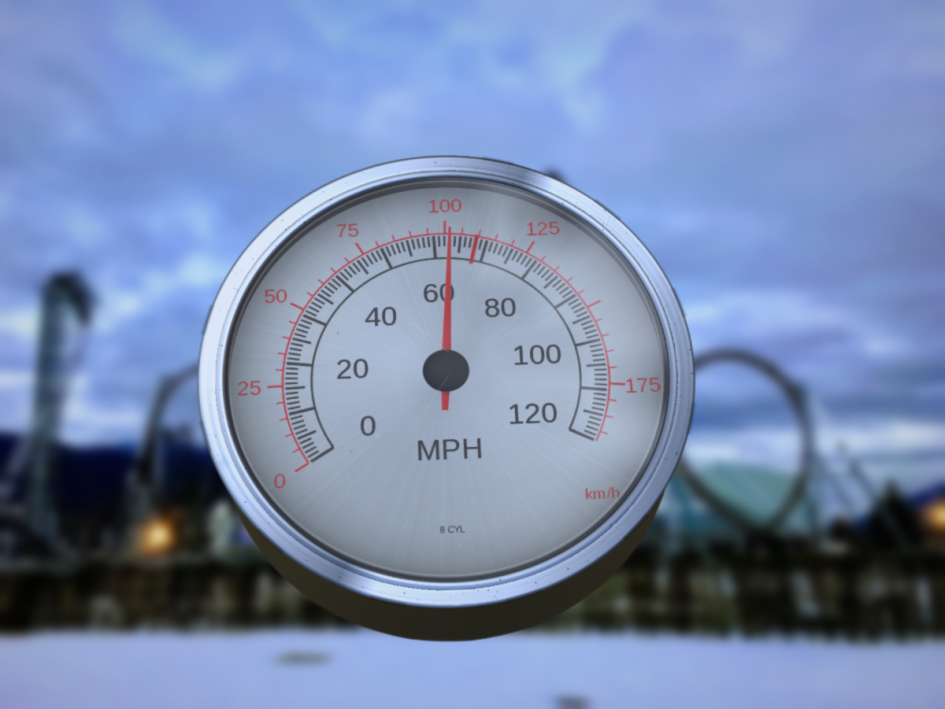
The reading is value=63 unit=mph
